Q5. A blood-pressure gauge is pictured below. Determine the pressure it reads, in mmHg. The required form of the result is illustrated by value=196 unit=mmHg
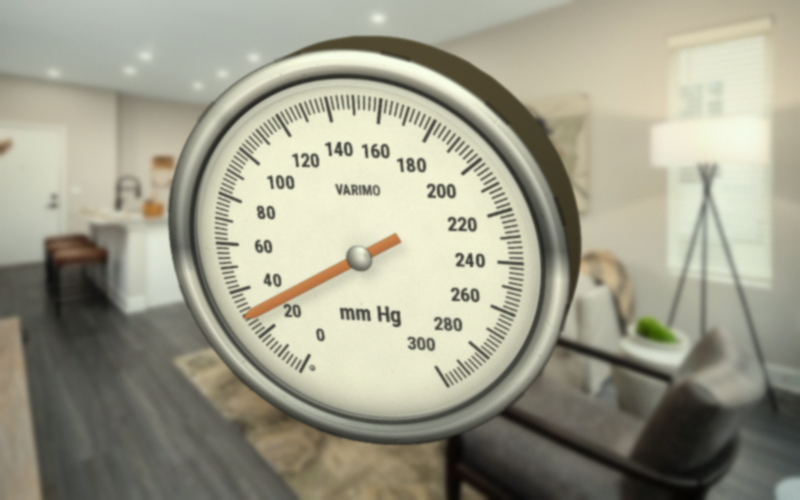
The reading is value=30 unit=mmHg
